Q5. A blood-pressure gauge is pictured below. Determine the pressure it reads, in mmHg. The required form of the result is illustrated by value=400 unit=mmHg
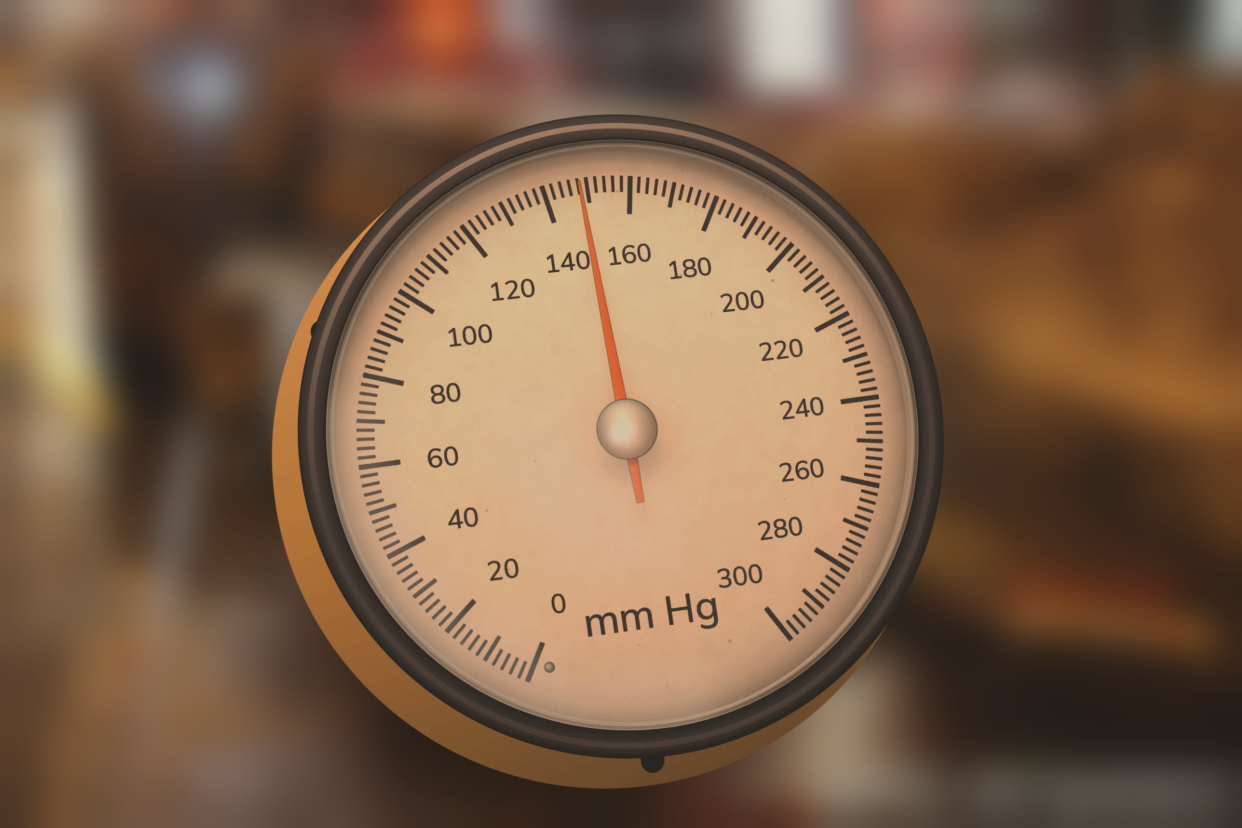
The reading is value=148 unit=mmHg
